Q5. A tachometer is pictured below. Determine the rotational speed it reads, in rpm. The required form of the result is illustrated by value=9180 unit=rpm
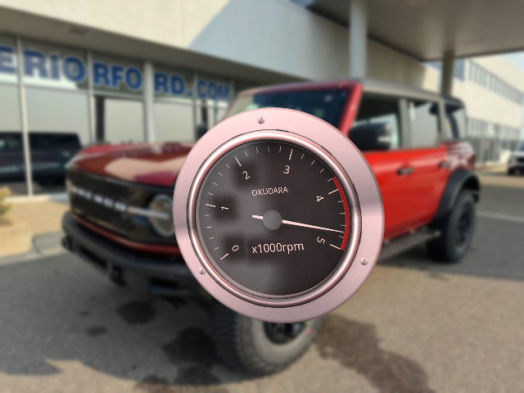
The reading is value=4700 unit=rpm
